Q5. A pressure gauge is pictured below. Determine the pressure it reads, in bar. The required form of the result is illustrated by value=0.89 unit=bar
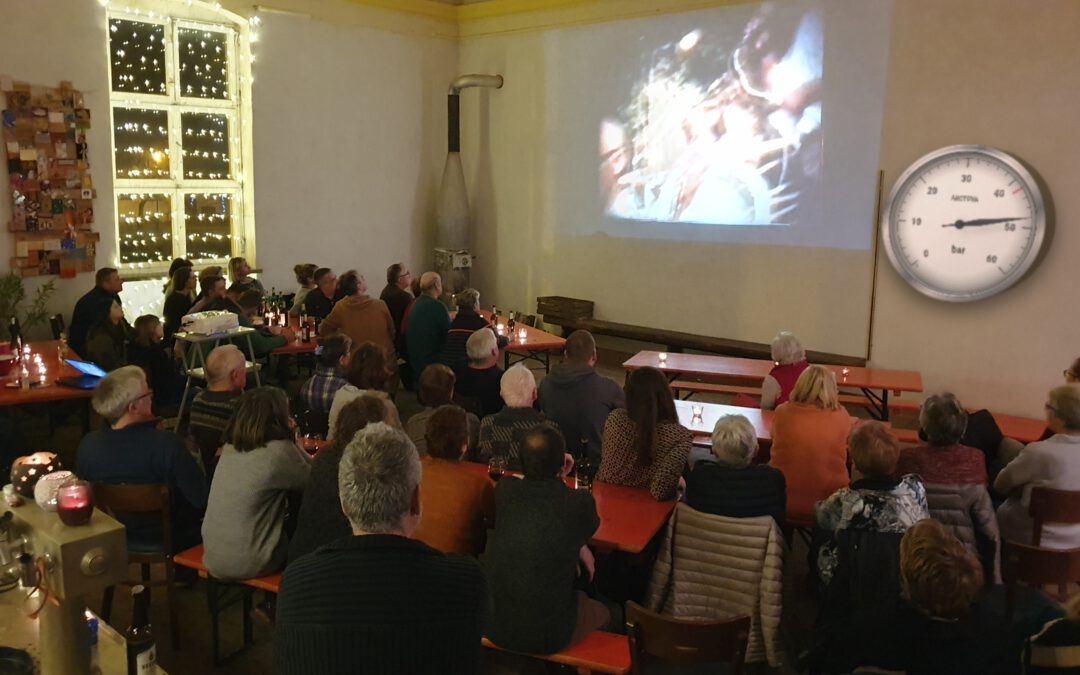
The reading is value=48 unit=bar
